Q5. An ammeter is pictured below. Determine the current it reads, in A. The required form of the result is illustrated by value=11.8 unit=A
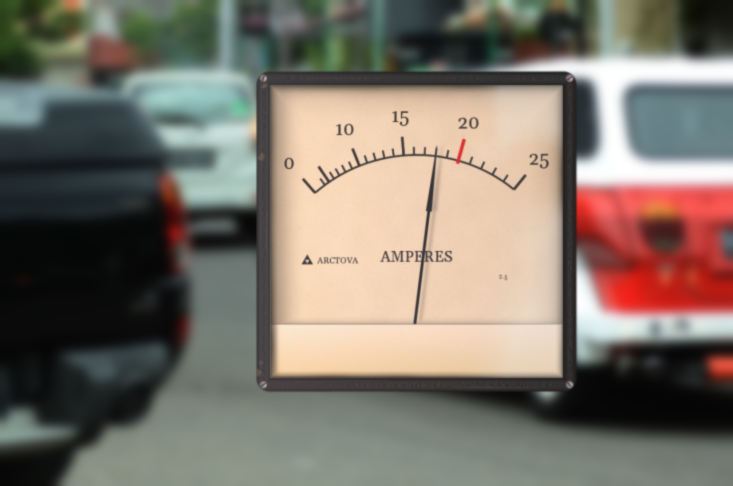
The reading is value=18 unit=A
